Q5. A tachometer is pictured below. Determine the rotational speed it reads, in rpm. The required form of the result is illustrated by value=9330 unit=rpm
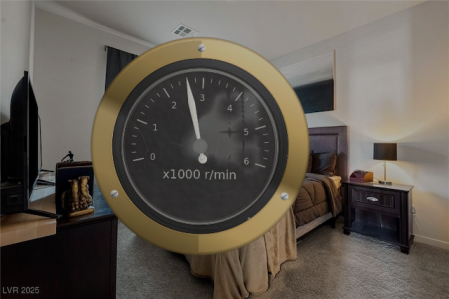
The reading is value=2600 unit=rpm
